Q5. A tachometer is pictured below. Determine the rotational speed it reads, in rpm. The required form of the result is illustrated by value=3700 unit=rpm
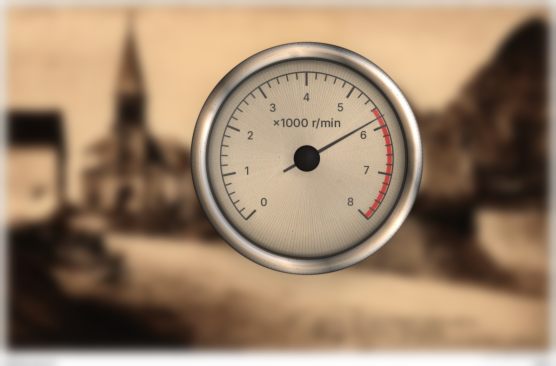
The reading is value=5800 unit=rpm
